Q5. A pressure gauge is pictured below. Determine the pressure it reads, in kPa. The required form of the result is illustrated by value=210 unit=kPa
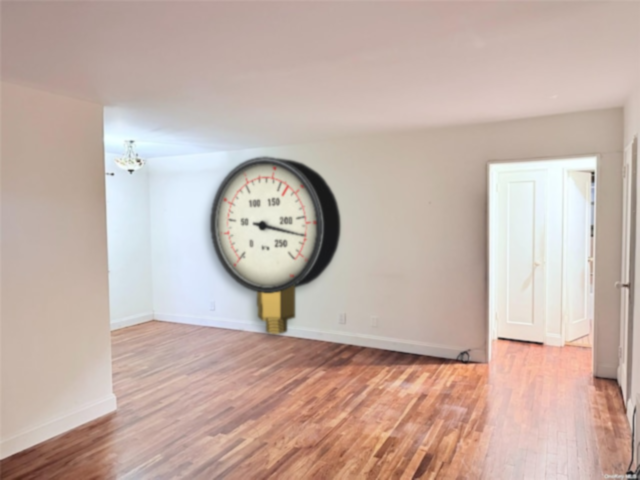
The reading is value=220 unit=kPa
